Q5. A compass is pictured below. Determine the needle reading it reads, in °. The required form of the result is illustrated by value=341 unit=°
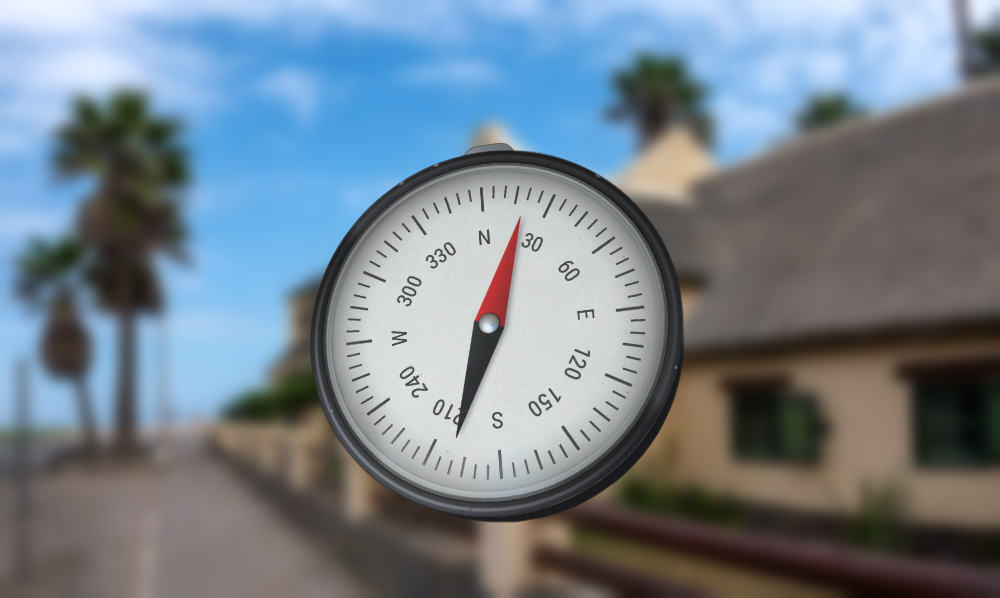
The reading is value=20 unit=°
